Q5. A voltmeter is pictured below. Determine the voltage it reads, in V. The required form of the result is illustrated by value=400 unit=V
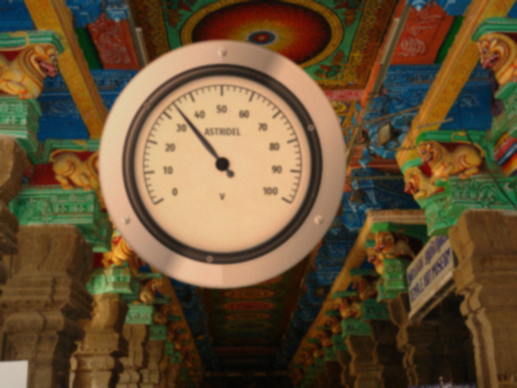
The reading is value=34 unit=V
